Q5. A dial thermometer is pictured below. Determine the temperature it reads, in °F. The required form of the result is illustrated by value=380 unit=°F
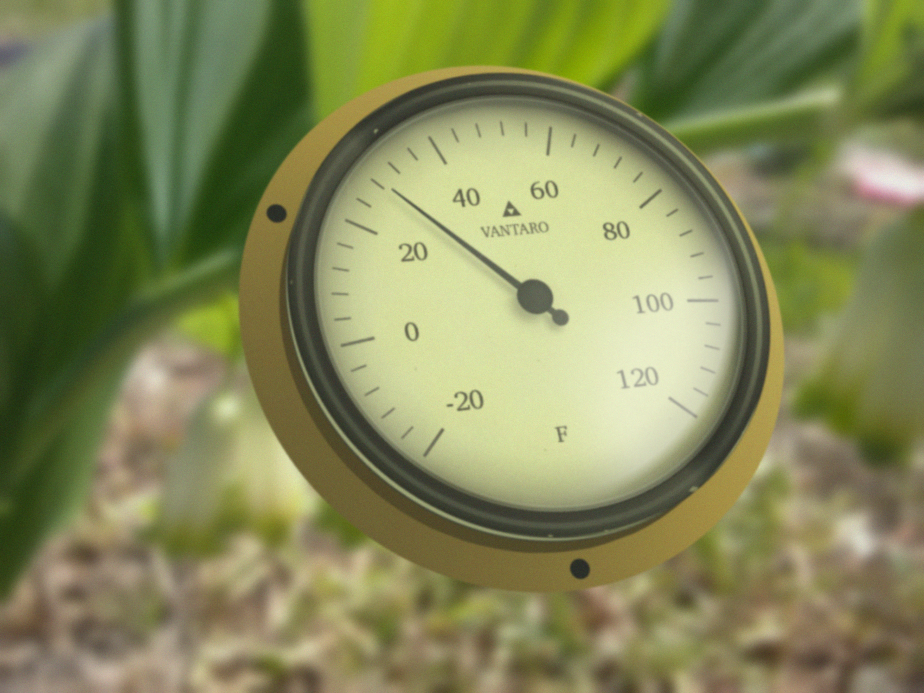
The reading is value=28 unit=°F
